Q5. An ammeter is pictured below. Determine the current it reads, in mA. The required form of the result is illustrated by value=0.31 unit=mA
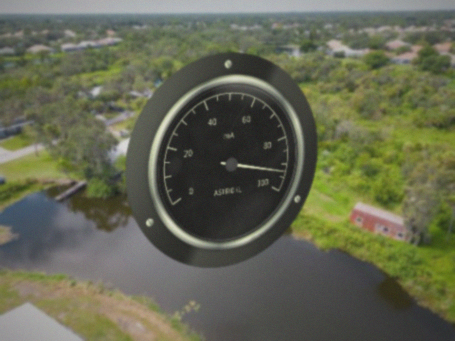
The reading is value=92.5 unit=mA
